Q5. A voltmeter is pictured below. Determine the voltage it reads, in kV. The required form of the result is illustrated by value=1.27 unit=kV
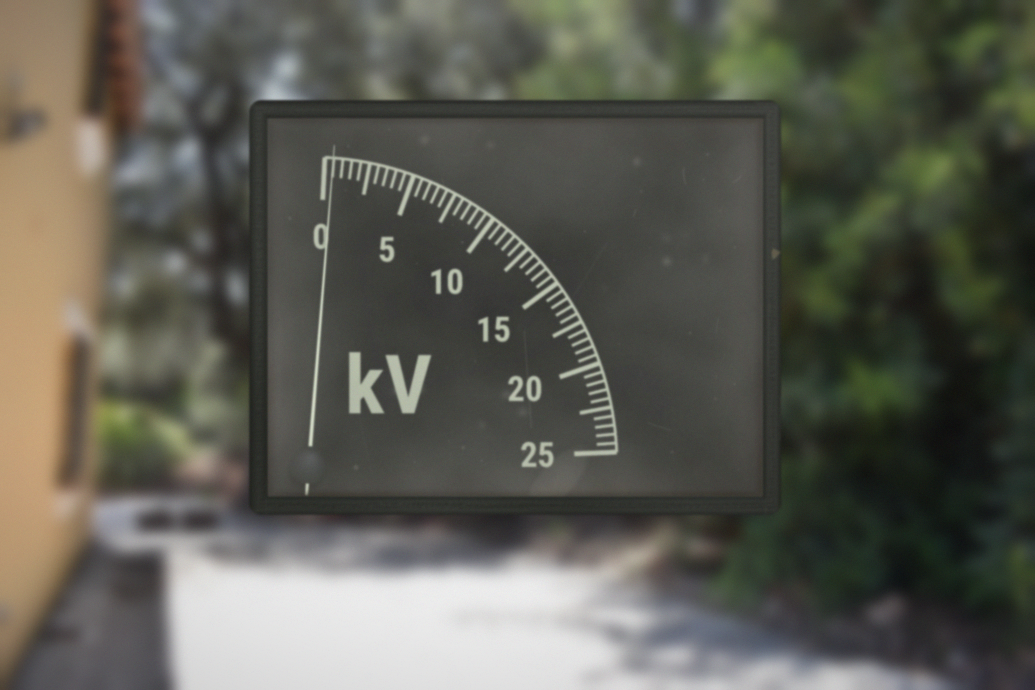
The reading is value=0.5 unit=kV
